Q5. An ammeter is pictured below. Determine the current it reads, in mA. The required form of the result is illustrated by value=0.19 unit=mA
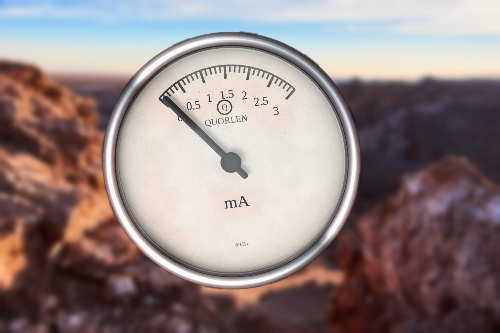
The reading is value=0.1 unit=mA
